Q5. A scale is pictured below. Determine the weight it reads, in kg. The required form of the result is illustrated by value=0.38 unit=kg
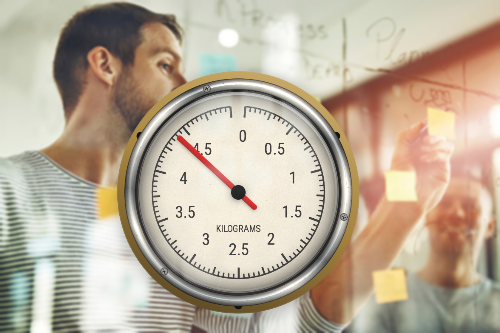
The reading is value=4.4 unit=kg
